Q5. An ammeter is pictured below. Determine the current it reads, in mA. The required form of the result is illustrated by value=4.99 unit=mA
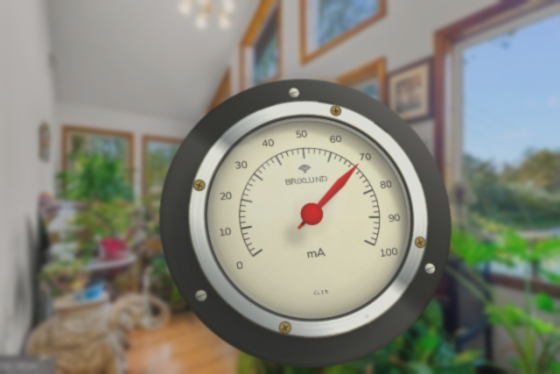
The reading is value=70 unit=mA
